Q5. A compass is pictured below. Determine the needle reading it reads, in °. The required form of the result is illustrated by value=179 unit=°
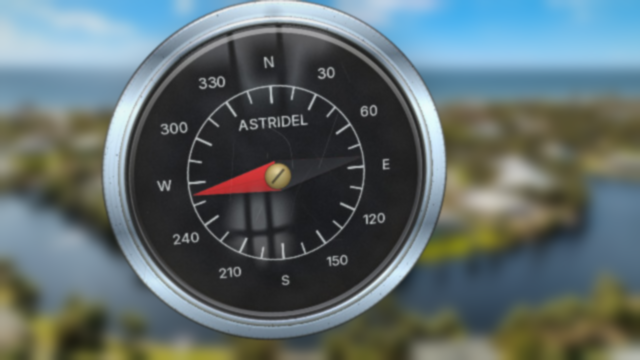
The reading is value=262.5 unit=°
